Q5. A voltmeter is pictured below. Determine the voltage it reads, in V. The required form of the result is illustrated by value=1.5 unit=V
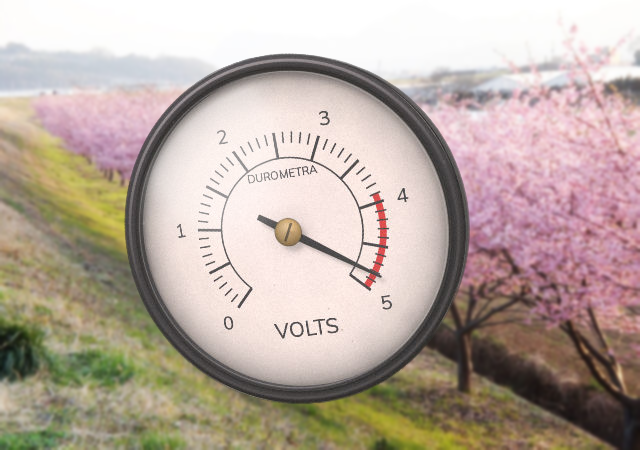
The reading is value=4.8 unit=V
